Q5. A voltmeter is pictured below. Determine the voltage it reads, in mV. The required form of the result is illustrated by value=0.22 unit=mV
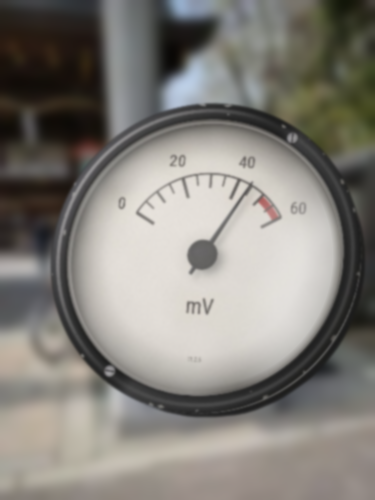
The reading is value=45 unit=mV
